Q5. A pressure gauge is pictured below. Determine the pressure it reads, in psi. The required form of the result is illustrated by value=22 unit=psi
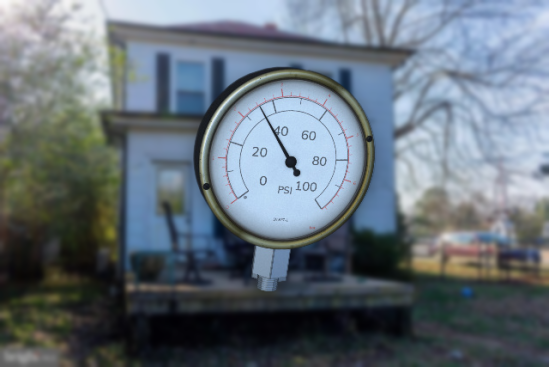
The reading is value=35 unit=psi
